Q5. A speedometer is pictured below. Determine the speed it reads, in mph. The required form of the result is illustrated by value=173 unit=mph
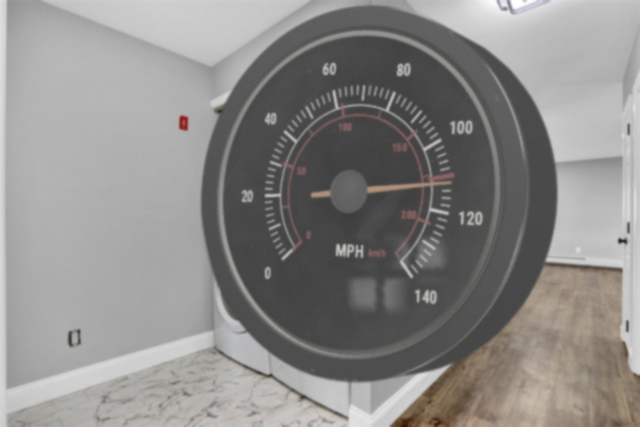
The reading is value=112 unit=mph
